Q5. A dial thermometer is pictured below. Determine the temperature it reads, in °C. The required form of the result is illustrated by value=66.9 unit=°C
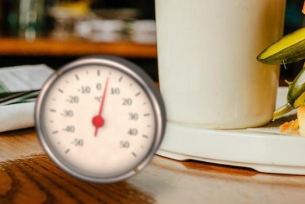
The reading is value=5 unit=°C
